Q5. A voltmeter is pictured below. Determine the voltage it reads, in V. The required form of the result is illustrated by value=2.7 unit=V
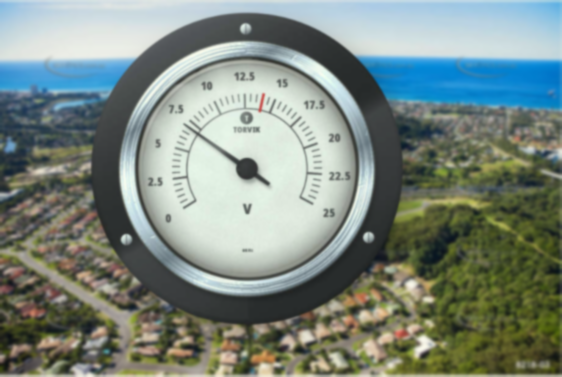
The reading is value=7 unit=V
